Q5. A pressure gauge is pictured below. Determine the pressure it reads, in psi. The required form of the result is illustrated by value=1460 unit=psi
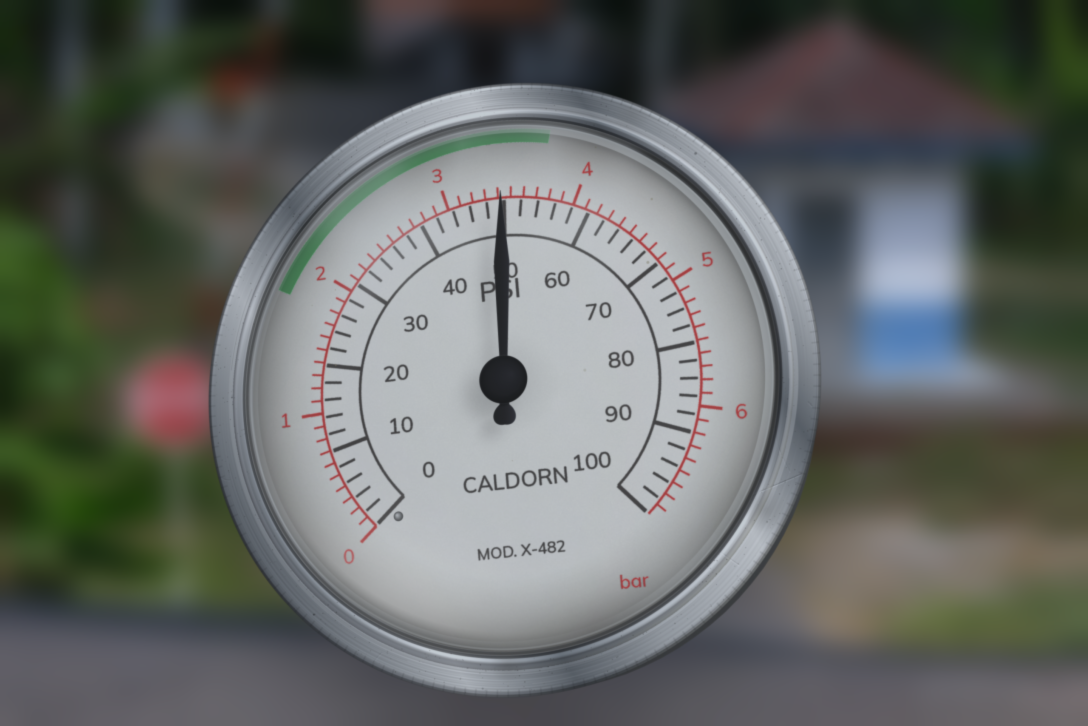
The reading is value=50 unit=psi
